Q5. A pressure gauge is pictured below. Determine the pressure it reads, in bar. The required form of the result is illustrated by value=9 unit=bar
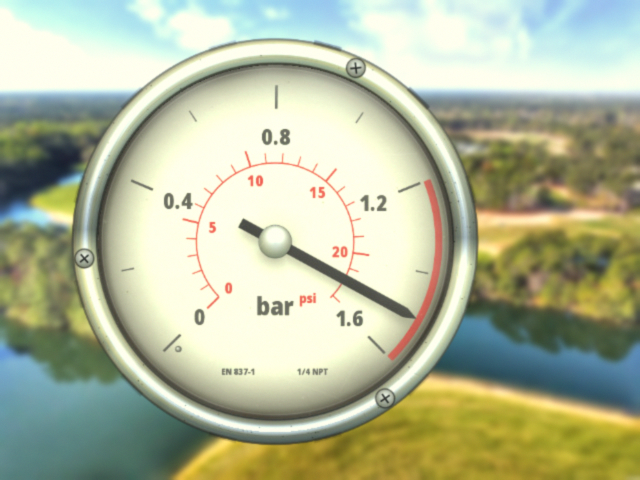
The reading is value=1.5 unit=bar
